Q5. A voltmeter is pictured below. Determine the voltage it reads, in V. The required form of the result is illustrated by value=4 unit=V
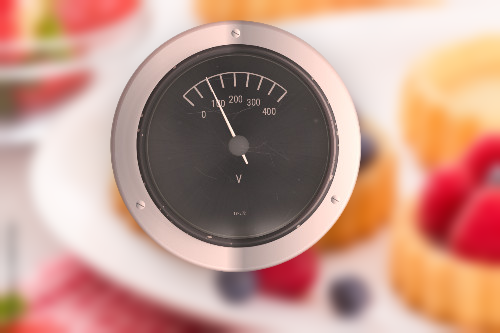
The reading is value=100 unit=V
